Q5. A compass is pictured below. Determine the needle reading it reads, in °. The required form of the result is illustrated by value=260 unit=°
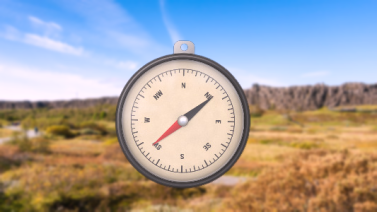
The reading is value=230 unit=°
